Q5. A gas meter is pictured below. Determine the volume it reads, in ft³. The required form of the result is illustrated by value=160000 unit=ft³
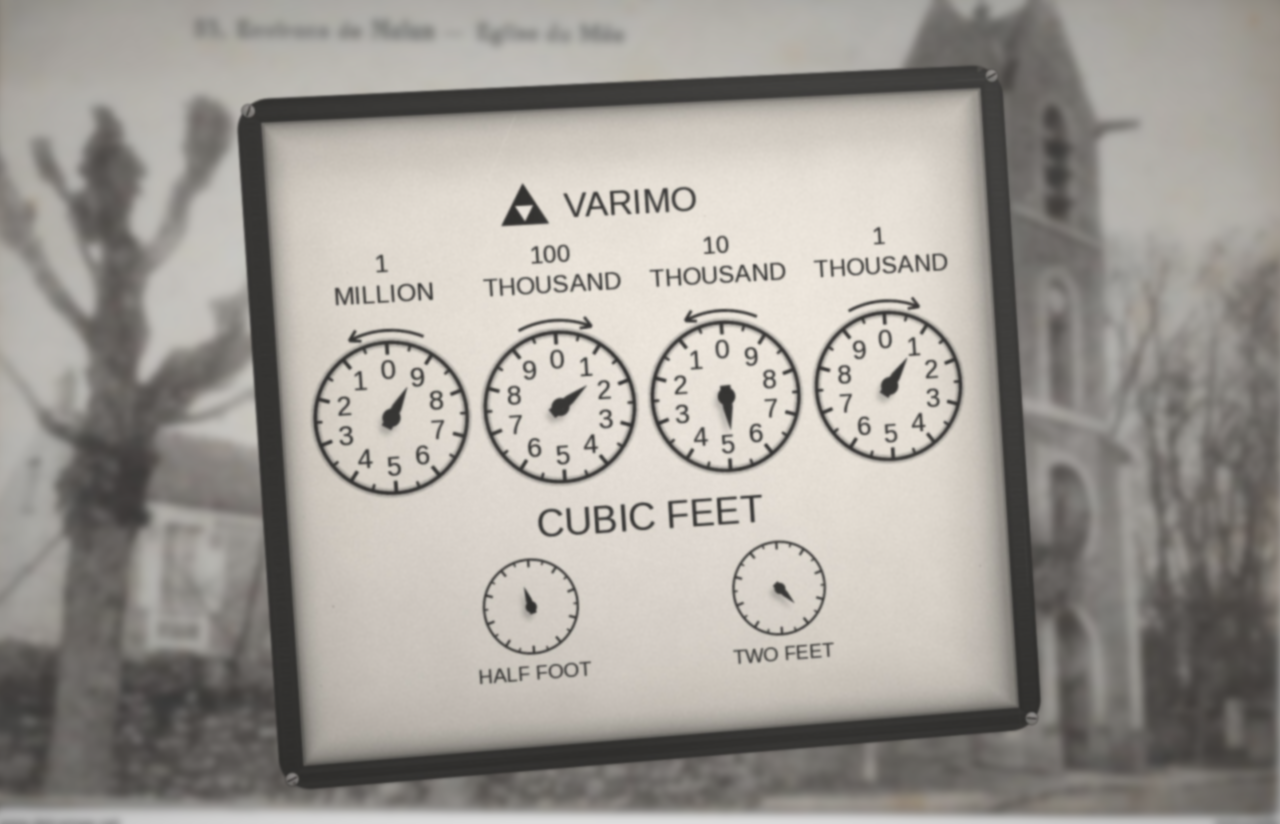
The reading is value=915100 unit=ft³
